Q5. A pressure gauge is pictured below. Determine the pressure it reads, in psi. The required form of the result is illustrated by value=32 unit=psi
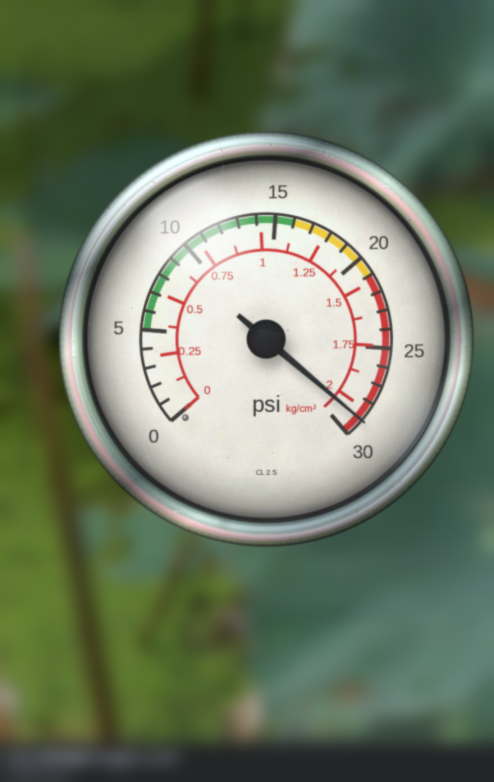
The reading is value=29 unit=psi
